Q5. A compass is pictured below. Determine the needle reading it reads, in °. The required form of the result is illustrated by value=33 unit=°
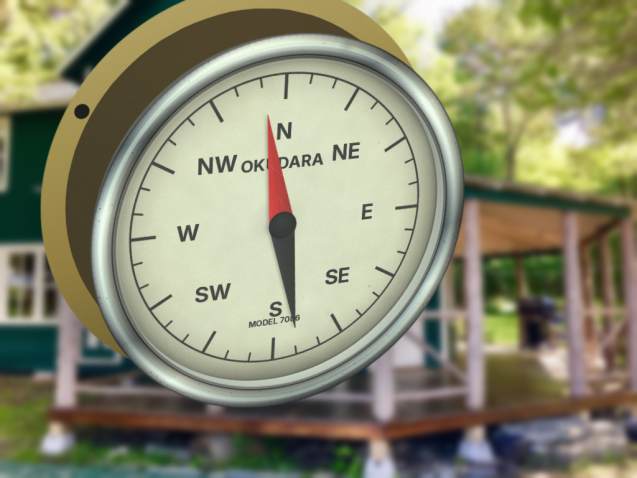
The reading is value=350 unit=°
